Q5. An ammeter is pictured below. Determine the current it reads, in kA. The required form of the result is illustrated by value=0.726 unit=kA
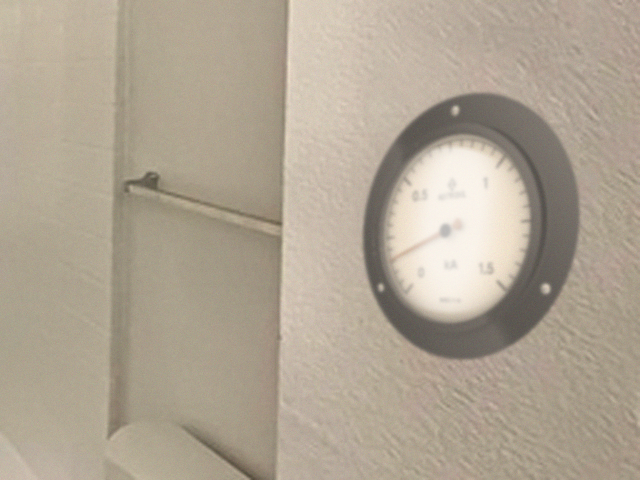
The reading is value=0.15 unit=kA
